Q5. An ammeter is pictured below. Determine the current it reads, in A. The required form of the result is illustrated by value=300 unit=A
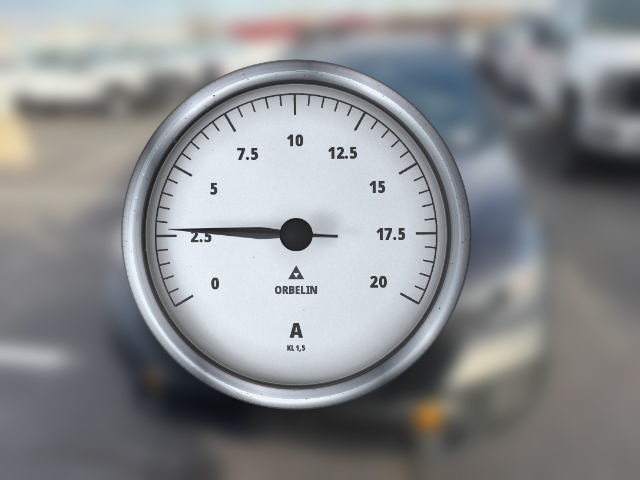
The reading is value=2.75 unit=A
